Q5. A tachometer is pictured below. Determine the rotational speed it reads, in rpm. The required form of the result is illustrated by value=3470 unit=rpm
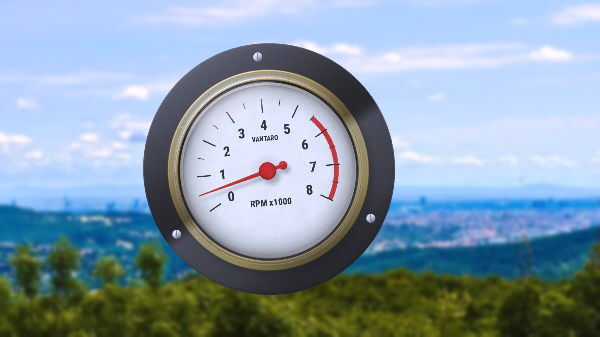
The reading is value=500 unit=rpm
